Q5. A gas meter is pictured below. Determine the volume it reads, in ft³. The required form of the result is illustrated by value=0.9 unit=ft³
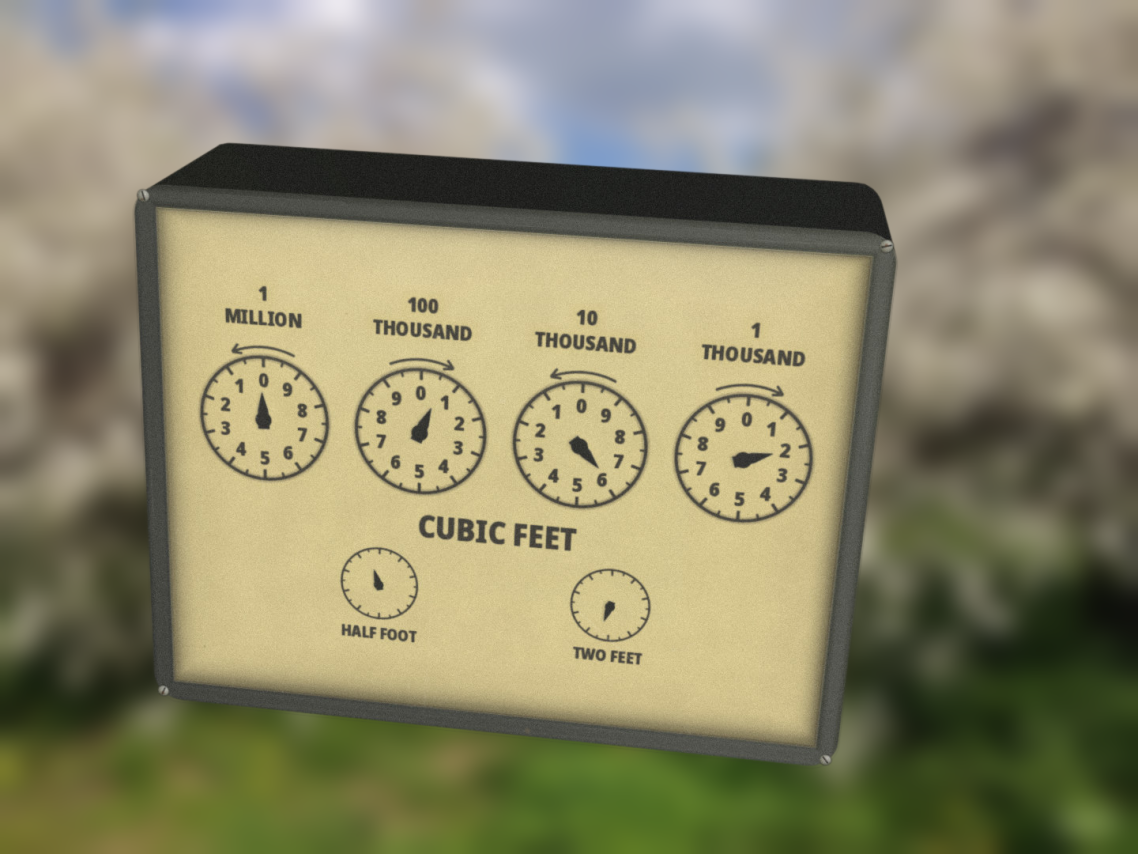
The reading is value=6200 unit=ft³
